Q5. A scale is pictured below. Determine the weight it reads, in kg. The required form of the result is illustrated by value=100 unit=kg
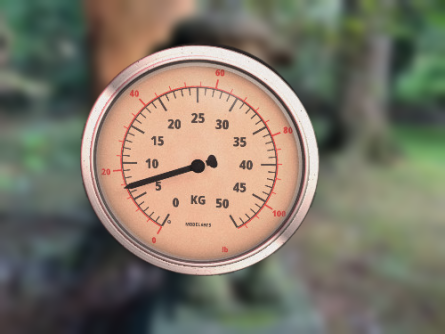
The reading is value=7 unit=kg
